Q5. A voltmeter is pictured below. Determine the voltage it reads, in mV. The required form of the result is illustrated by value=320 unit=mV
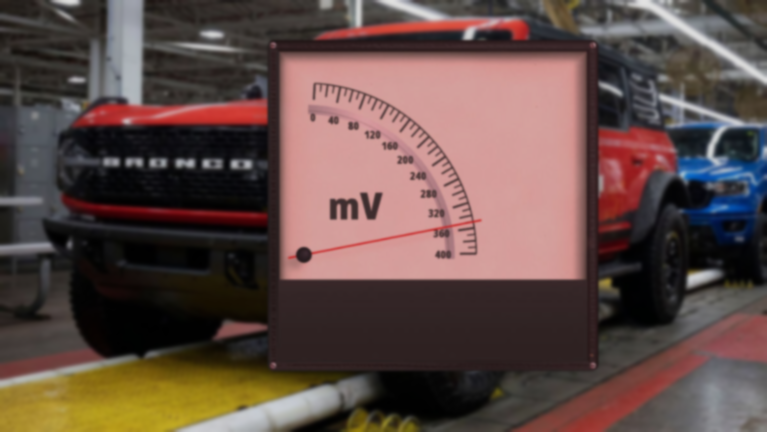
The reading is value=350 unit=mV
